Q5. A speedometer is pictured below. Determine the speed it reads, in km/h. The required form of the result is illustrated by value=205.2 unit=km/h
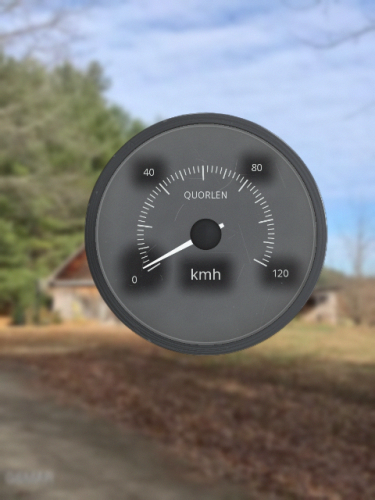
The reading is value=2 unit=km/h
